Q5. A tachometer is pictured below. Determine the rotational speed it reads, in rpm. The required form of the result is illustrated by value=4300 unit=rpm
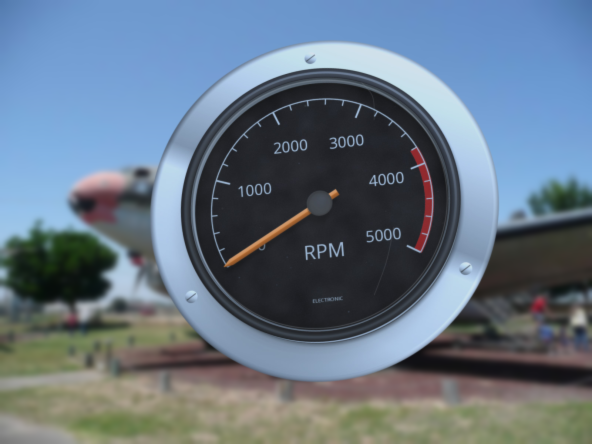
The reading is value=0 unit=rpm
